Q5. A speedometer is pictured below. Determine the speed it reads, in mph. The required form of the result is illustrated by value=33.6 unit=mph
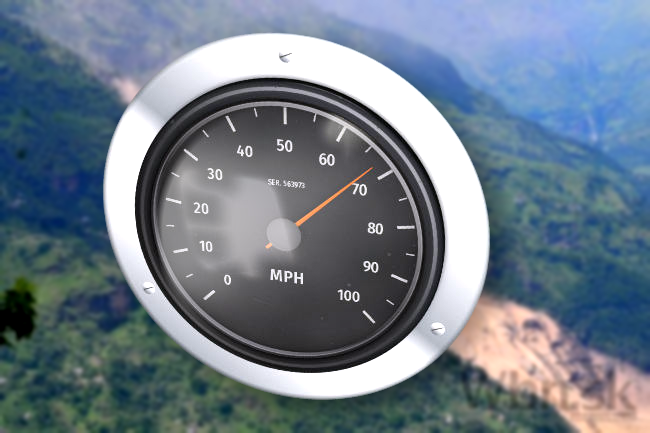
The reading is value=67.5 unit=mph
